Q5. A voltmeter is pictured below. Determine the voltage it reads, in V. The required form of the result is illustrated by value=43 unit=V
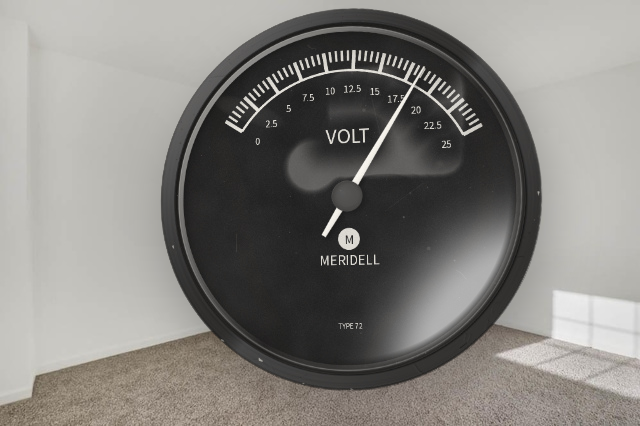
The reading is value=18.5 unit=V
